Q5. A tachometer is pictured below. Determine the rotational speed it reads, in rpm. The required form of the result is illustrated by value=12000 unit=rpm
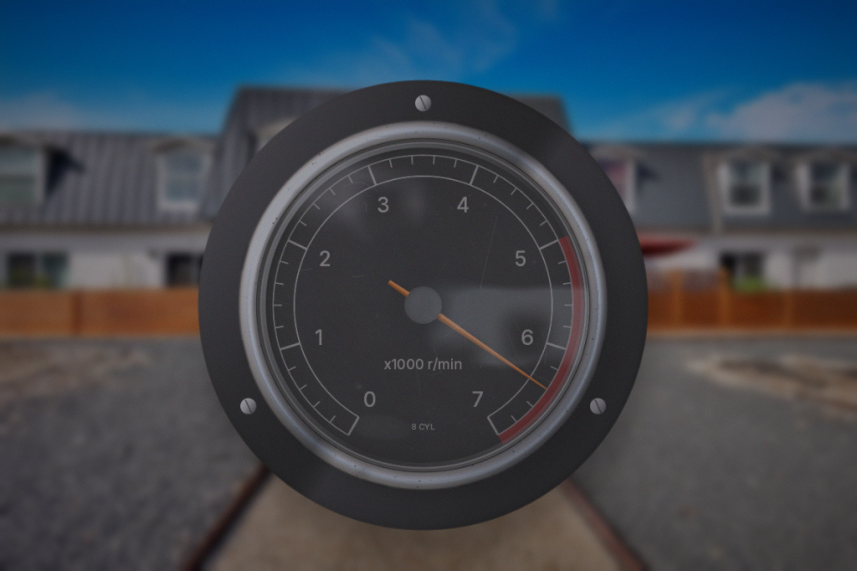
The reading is value=6400 unit=rpm
